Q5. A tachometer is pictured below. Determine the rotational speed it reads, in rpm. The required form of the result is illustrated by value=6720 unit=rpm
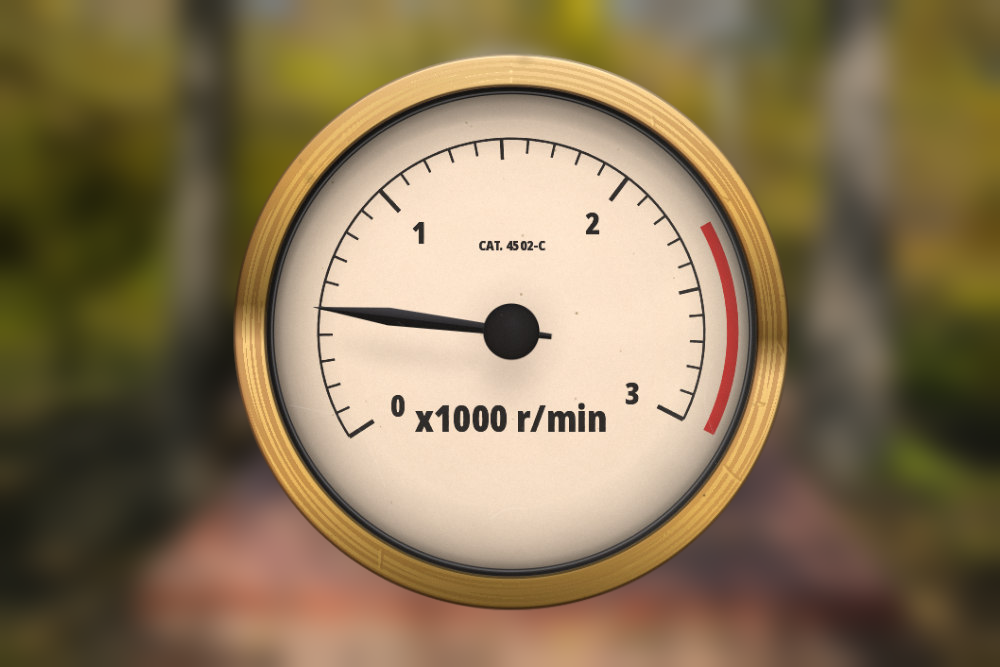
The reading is value=500 unit=rpm
